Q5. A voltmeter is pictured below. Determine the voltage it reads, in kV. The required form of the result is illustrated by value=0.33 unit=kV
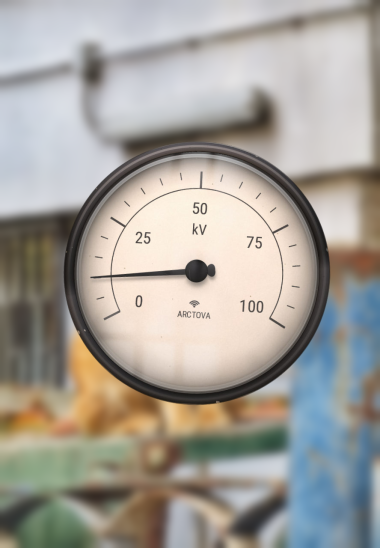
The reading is value=10 unit=kV
